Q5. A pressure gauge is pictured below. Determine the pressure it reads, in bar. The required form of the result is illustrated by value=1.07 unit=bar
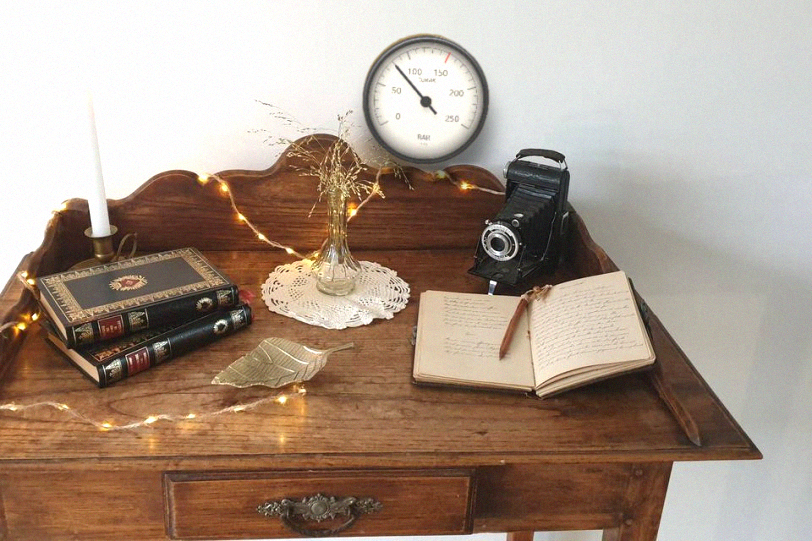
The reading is value=80 unit=bar
